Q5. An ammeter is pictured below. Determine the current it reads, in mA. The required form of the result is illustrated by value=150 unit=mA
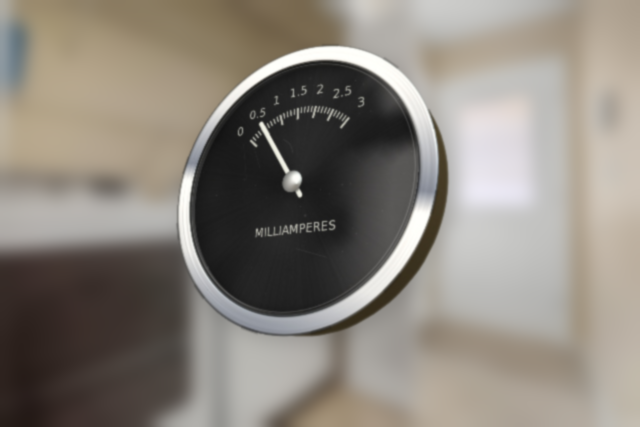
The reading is value=0.5 unit=mA
